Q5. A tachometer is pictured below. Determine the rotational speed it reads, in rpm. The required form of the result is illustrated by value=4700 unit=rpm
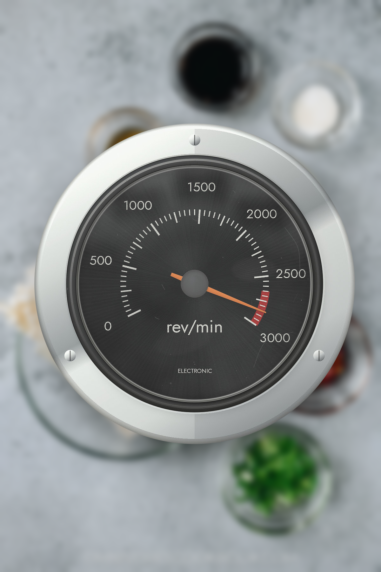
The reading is value=2850 unit=rpm
